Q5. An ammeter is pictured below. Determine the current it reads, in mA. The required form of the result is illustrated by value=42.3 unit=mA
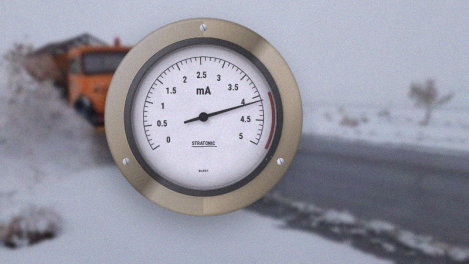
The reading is value=4.1 unit=mA
